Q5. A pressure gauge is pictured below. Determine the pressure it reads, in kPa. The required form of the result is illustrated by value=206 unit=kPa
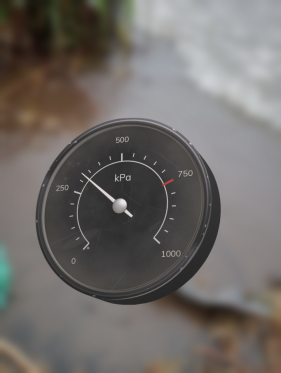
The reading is value=325 unit=kPa
